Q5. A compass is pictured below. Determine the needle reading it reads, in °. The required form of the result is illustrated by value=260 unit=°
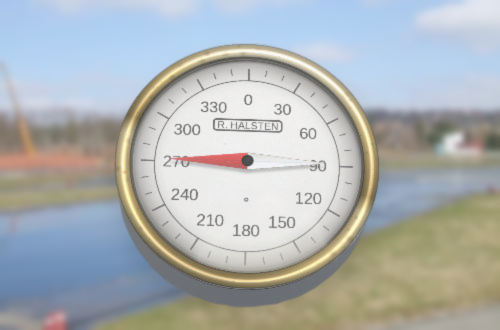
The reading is value=270 unit=°
